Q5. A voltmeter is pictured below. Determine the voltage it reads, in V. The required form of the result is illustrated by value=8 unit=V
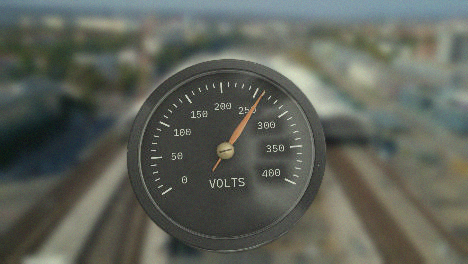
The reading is value=260 unit=V
